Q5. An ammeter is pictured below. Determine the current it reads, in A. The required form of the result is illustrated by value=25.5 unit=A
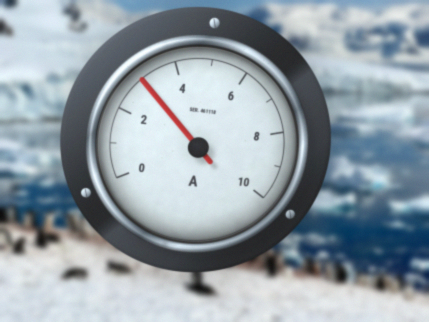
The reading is value=3 unit=A
